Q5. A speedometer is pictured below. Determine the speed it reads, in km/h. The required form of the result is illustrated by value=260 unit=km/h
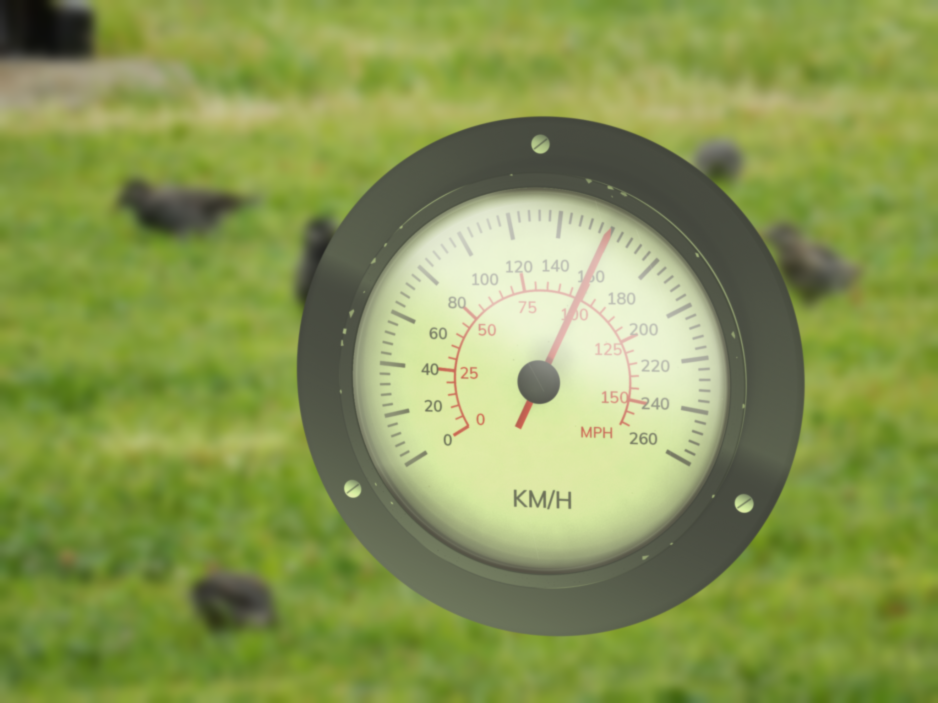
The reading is value=160 unit=km/h
